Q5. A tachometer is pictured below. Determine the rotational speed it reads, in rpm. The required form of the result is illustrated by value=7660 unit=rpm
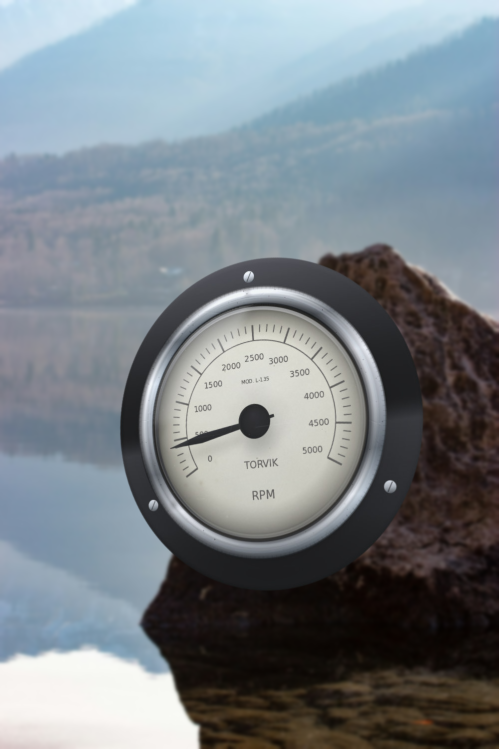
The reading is value=400 unit=rpm
